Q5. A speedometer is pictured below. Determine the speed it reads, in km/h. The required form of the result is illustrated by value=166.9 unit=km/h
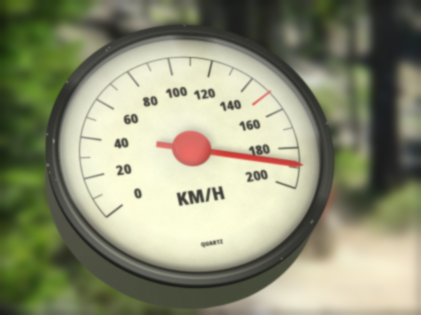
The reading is value=190 unit=km/h
